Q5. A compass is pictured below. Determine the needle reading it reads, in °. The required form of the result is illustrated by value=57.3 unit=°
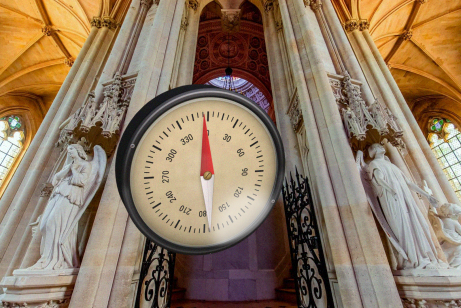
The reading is value=355 unit=°
